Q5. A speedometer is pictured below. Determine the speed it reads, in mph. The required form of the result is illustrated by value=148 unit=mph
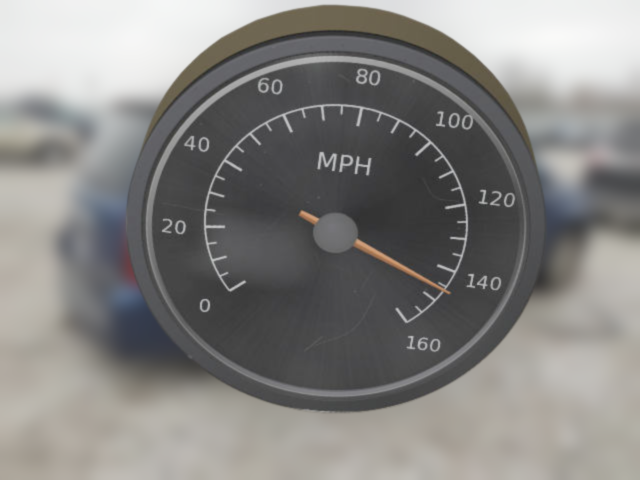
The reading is value=145 unit=mph
